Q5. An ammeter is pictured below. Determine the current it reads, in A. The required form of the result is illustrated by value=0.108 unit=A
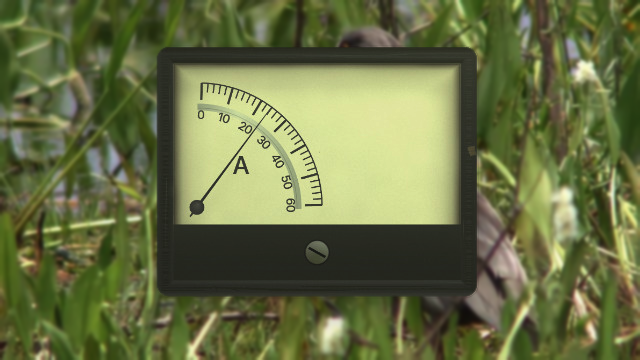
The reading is value=24 unit=A
